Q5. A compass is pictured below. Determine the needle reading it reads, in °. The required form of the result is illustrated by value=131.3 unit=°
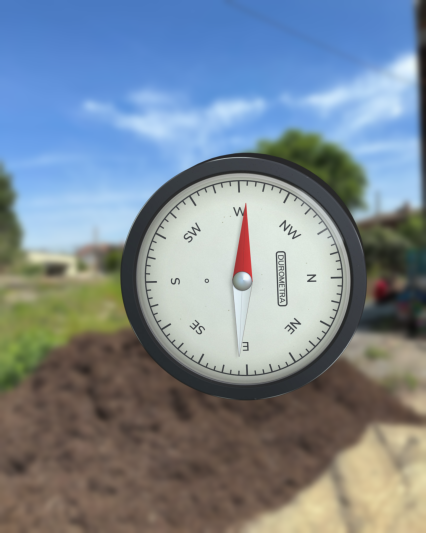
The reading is value=275 unit=°
